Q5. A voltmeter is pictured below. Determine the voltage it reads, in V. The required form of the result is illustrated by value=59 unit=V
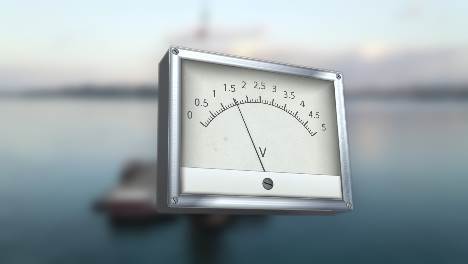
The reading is value=1.5 unit=V
